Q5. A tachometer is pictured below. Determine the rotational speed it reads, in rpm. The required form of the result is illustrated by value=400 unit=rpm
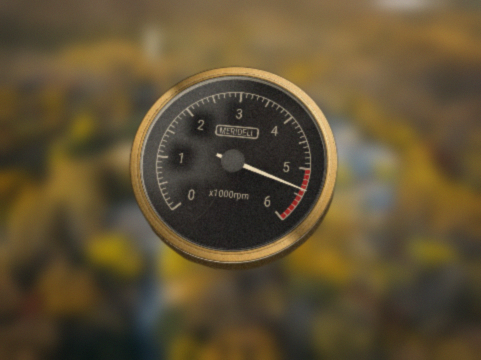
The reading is value=5400 unit=rpm
